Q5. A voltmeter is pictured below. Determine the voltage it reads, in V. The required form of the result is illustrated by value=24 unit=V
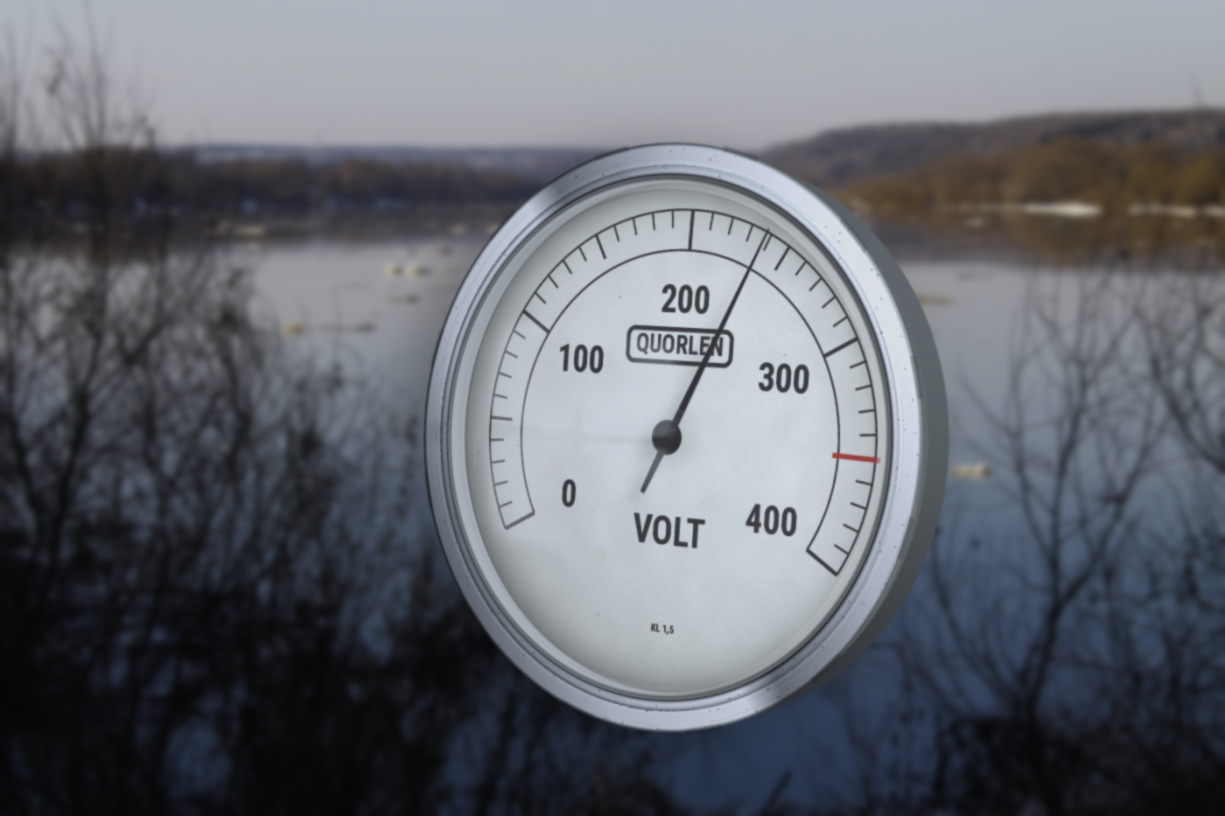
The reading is value=240 unit=V
